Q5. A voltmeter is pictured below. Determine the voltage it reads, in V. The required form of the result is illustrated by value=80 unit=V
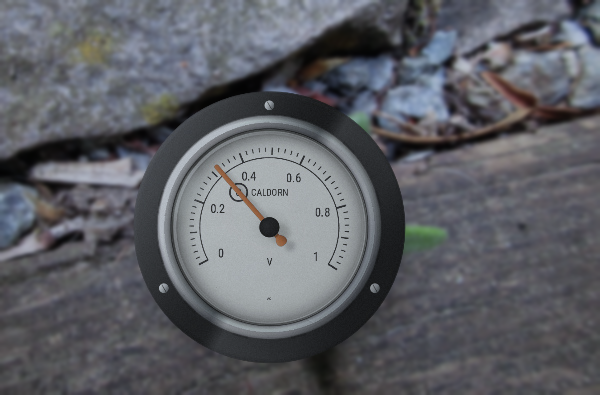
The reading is value=0.32 unit=V
